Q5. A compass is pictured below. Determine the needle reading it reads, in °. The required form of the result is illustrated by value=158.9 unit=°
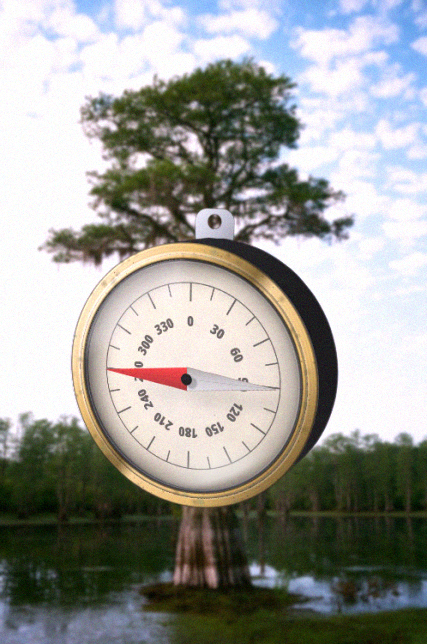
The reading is value=270 unit=°
